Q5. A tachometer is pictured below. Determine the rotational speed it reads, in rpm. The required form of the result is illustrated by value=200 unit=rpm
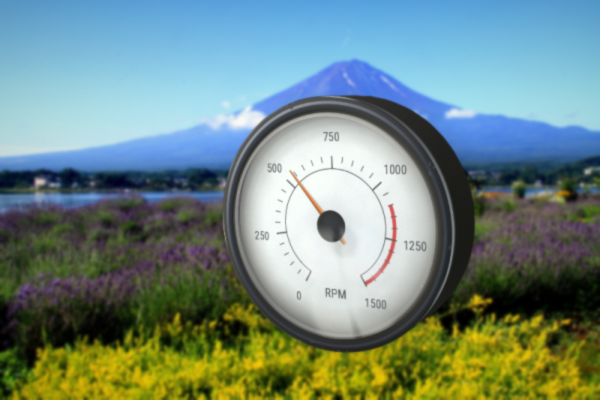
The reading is value=550 unit=rpm
